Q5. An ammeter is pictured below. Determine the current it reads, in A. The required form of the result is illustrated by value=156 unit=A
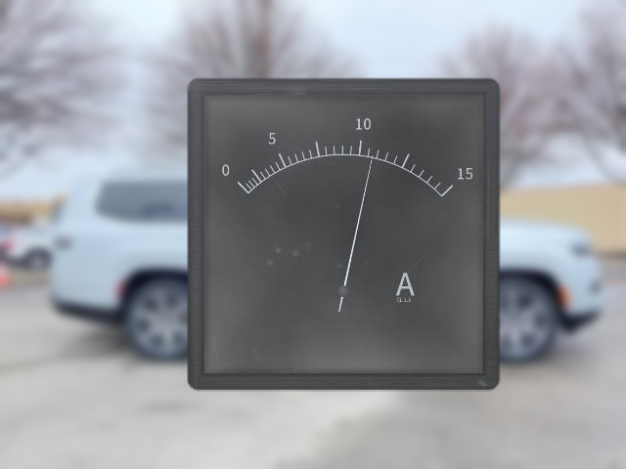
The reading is value=10.75 unit=A
